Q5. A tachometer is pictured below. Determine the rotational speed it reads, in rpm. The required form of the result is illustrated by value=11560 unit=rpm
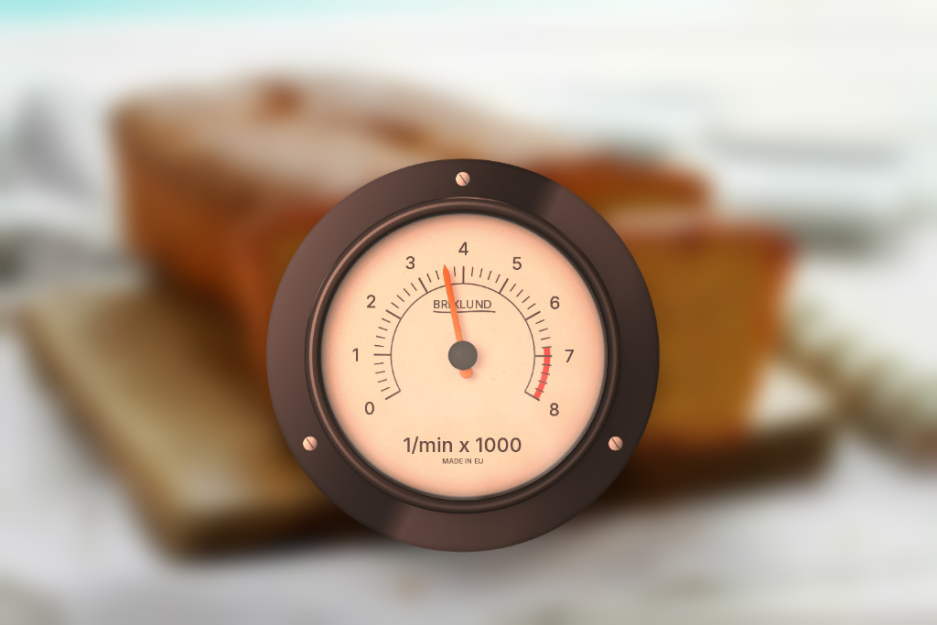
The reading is value=3600 unit=rpm
